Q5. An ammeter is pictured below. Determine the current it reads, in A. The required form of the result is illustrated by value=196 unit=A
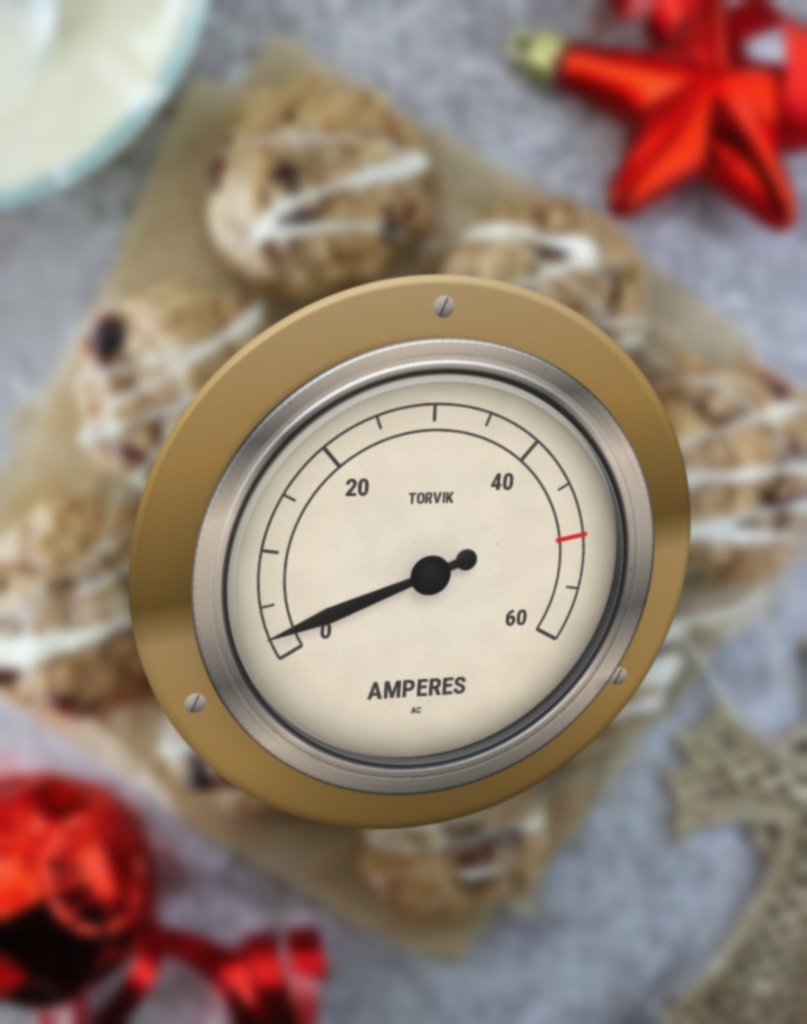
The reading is value=2.5 unit=A
